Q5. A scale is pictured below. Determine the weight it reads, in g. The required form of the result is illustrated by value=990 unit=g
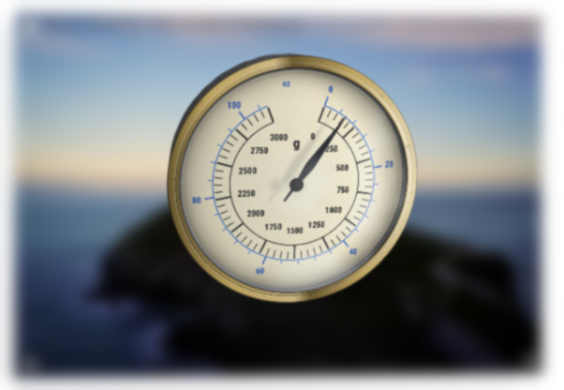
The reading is value=150 unit=g
